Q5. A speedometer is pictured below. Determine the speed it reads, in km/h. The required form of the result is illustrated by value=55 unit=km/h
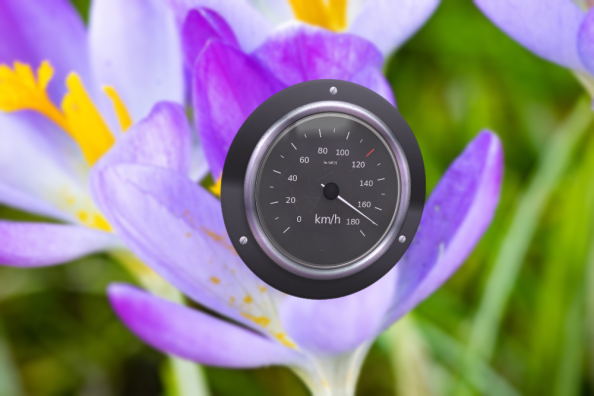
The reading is value=170 unit=km/h
